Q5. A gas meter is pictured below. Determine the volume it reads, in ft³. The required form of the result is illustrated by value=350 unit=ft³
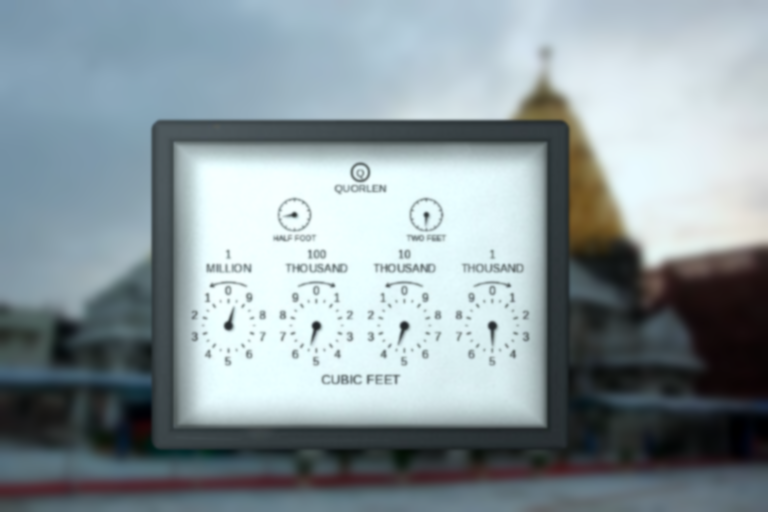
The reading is value=954500 unit=ft³
